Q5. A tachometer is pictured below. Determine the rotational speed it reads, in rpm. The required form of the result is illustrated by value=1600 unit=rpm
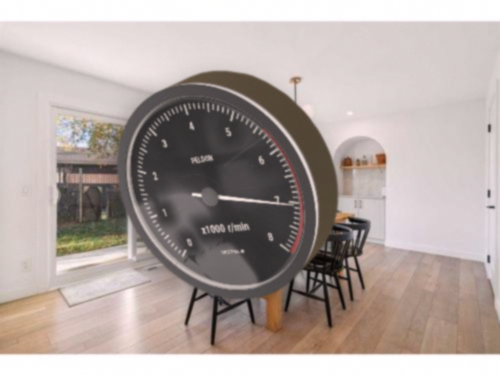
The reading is value=7000 unit=rpm
